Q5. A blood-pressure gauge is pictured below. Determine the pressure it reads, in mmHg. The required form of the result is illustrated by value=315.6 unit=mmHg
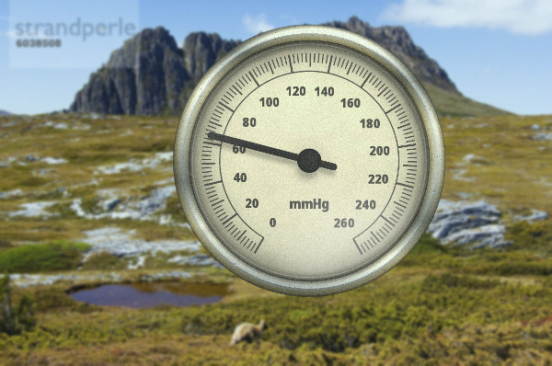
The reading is value=64 unit=mmHg
